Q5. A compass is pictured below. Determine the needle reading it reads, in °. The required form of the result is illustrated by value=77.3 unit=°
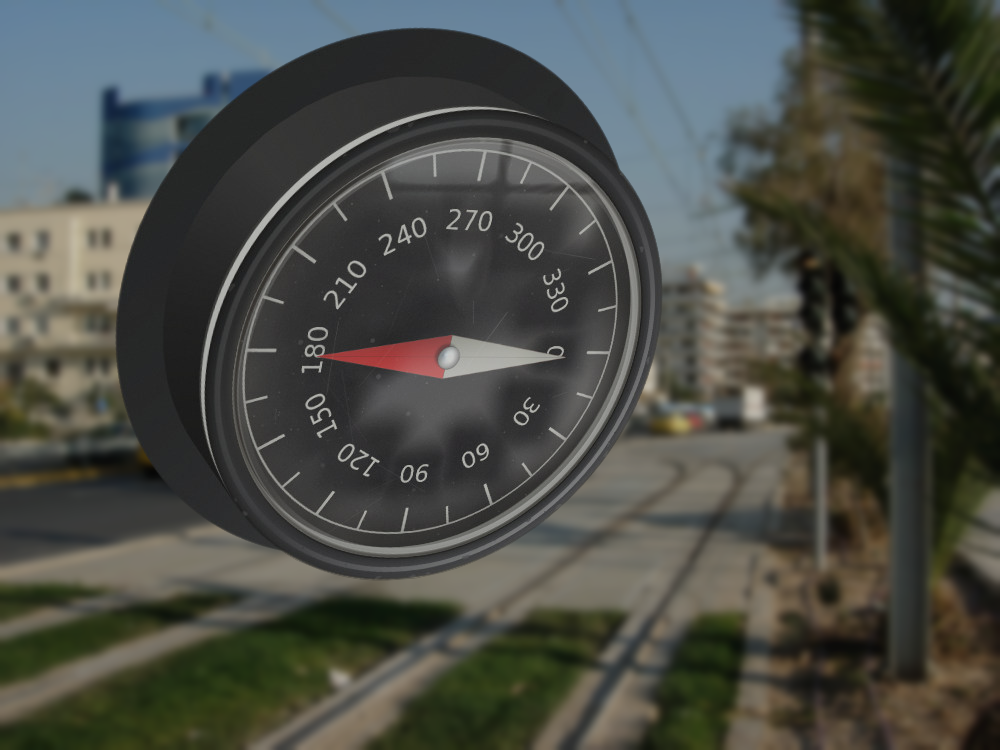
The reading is value=180 unit=°
